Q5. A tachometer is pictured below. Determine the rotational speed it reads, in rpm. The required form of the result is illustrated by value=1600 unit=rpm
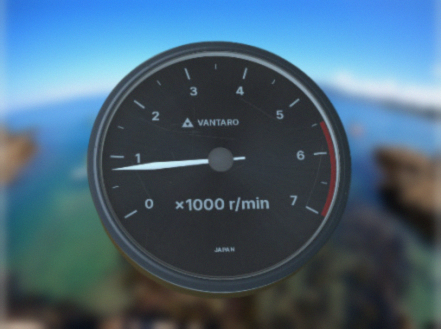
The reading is value=750 unit=rpm
